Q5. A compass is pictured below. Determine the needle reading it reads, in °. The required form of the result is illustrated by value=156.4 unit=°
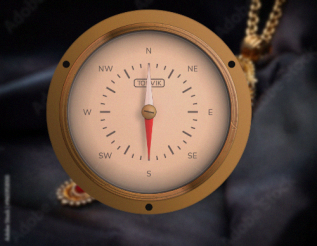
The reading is value=180 unit=°
